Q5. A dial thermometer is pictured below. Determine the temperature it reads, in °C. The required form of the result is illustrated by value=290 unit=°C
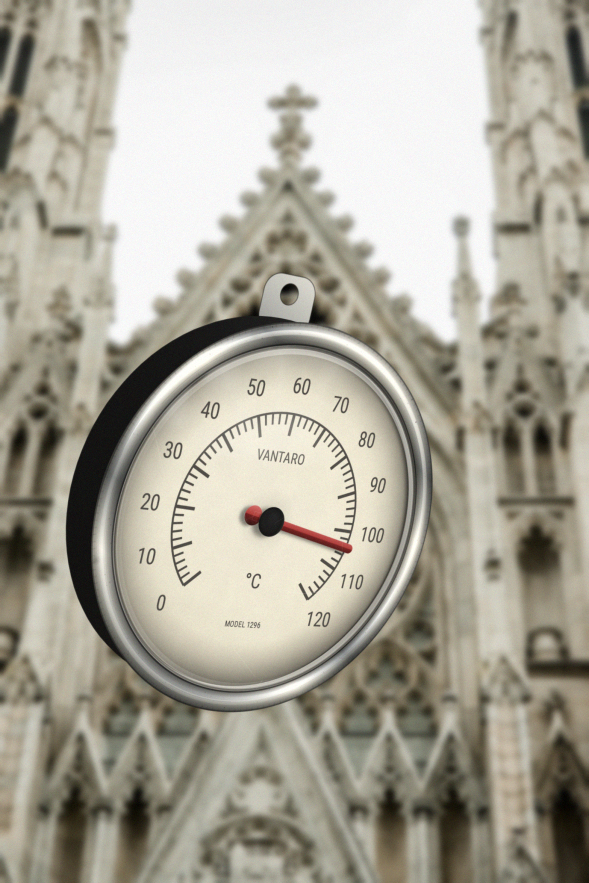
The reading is value=104 unit=°C
